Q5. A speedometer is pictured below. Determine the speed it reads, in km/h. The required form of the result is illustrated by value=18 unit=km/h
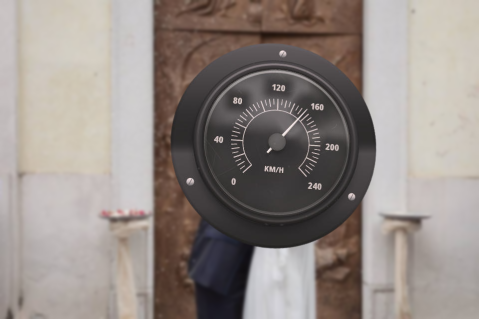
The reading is value=155 unit=km/h
